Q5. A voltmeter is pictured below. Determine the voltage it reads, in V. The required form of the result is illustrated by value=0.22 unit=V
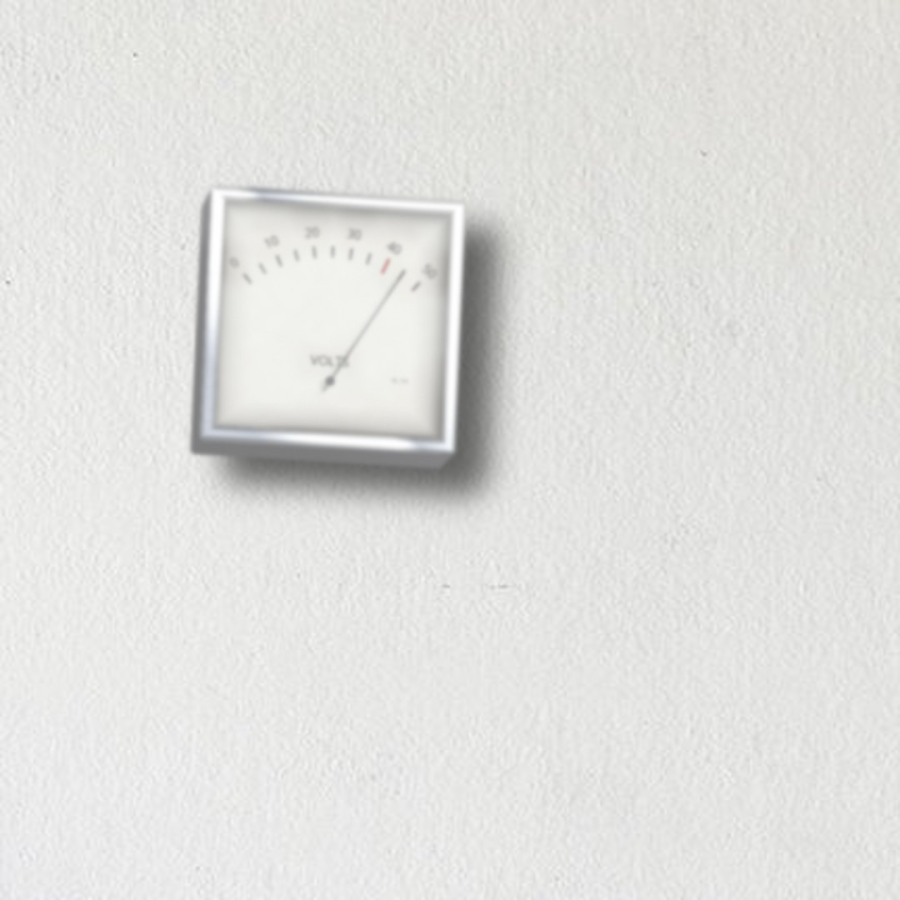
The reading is value=45 unit=V
